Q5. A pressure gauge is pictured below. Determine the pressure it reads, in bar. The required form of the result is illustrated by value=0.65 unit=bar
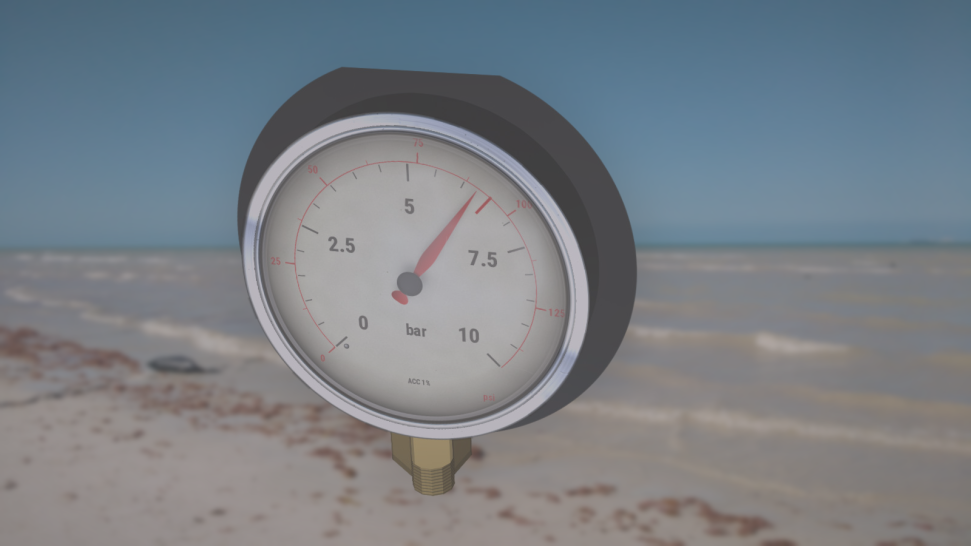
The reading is value=6.25 unit=bar
